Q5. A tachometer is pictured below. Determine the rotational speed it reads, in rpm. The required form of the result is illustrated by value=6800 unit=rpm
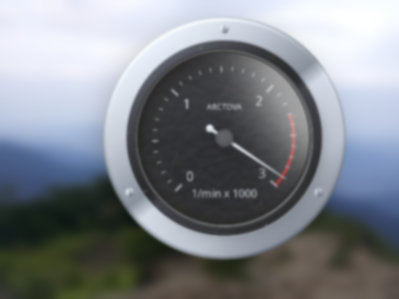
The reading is value=2900 unit=rpm
